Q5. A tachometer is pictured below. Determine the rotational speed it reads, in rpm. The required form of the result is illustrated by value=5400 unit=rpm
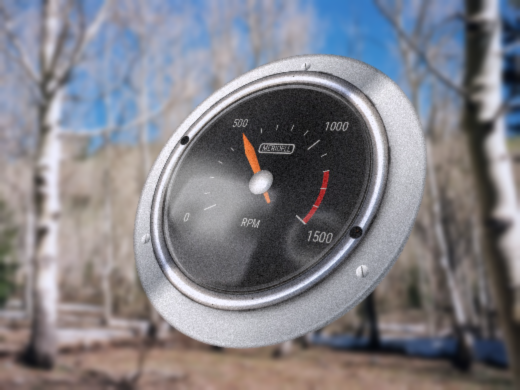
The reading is value=500 unit=rpm
